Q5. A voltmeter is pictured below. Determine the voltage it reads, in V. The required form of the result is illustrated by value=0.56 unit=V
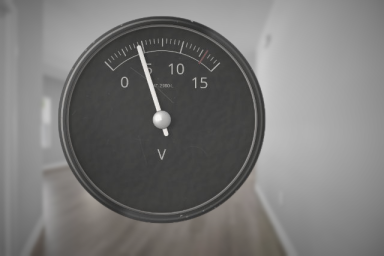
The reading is value=4.5 unit=V
